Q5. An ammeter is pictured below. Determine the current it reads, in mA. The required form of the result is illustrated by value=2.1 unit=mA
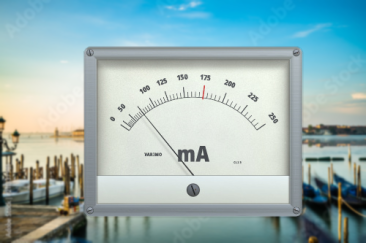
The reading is value=75 unit=mA
